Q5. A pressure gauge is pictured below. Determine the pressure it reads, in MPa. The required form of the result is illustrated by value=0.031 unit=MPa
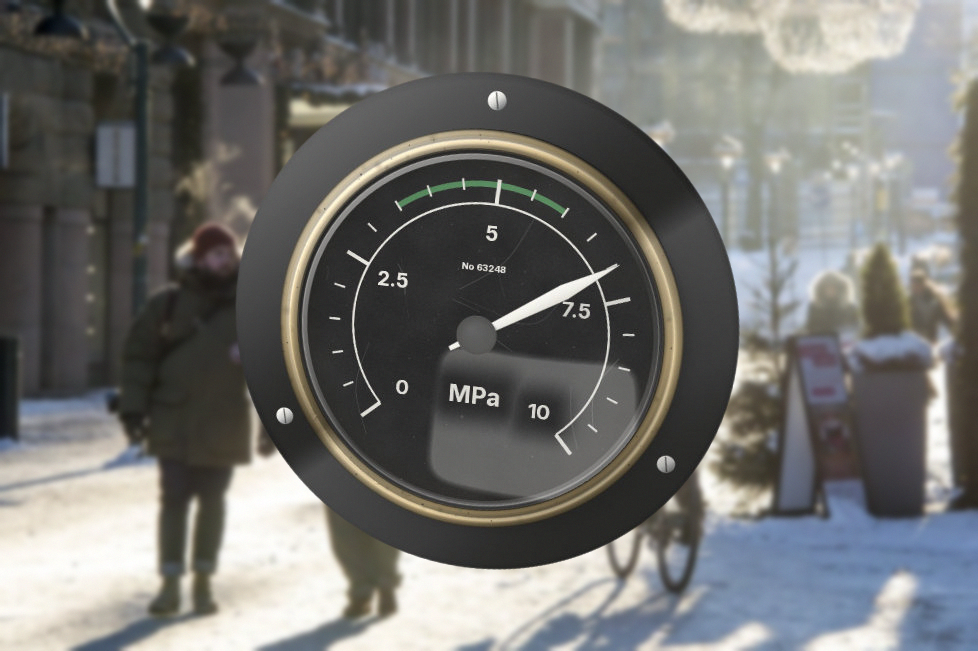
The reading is value=7 unit=MPa
